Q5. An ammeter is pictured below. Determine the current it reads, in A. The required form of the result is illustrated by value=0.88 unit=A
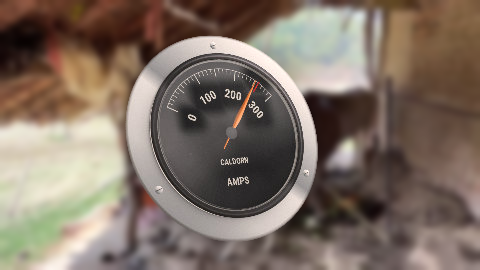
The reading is value=250 unit=A
